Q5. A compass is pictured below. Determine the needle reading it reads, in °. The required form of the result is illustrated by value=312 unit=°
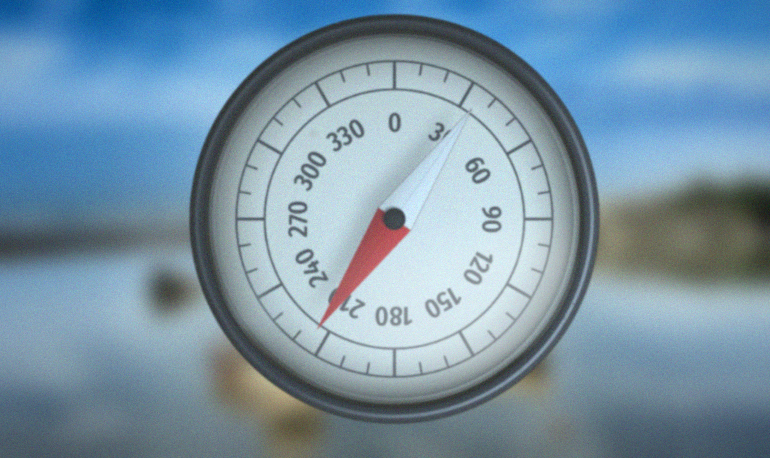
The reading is value=215 unit=°
